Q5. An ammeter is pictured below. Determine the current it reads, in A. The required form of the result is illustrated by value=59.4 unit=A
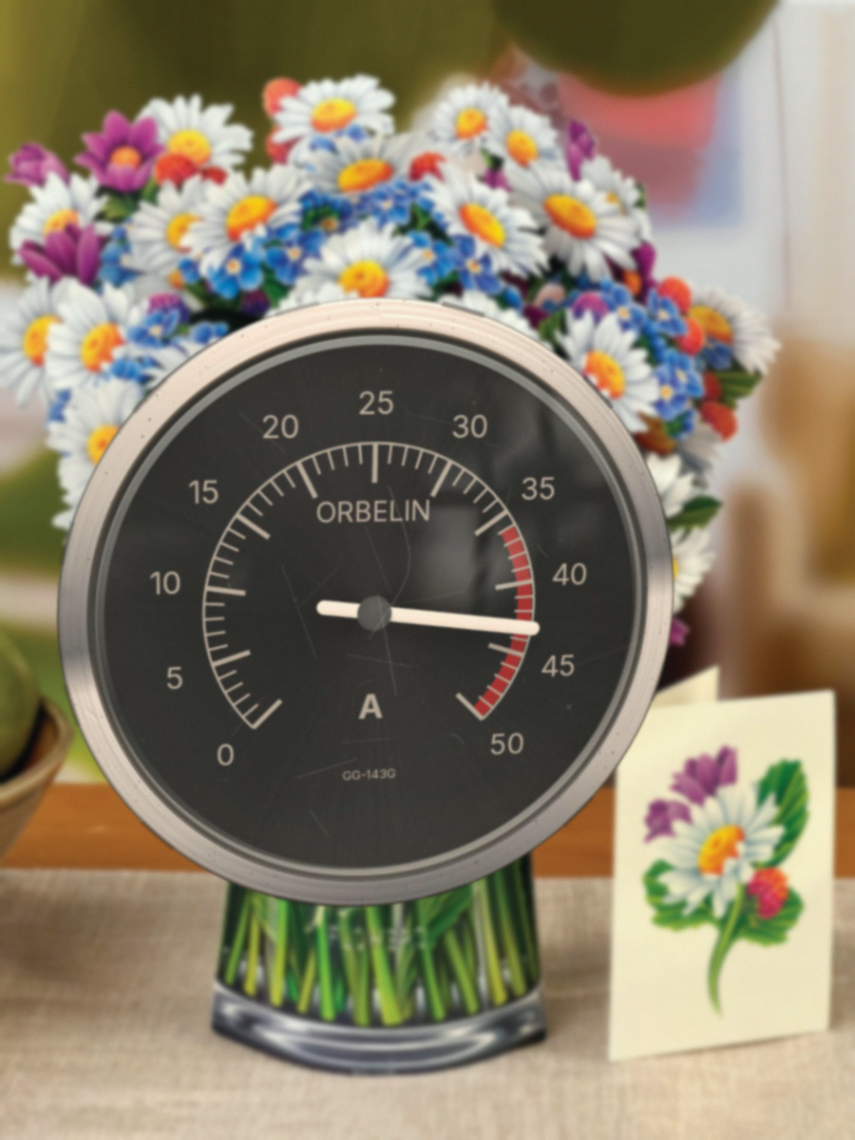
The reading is value=43 unit=A
